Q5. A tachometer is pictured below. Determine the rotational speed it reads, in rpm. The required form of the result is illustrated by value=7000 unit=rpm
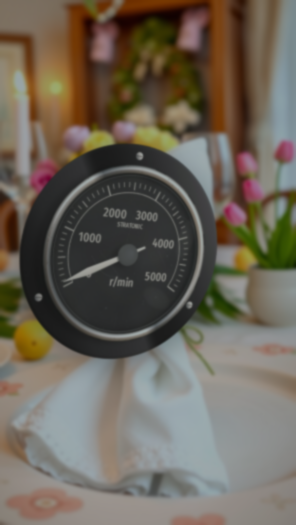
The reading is value=100 unit=rpm
